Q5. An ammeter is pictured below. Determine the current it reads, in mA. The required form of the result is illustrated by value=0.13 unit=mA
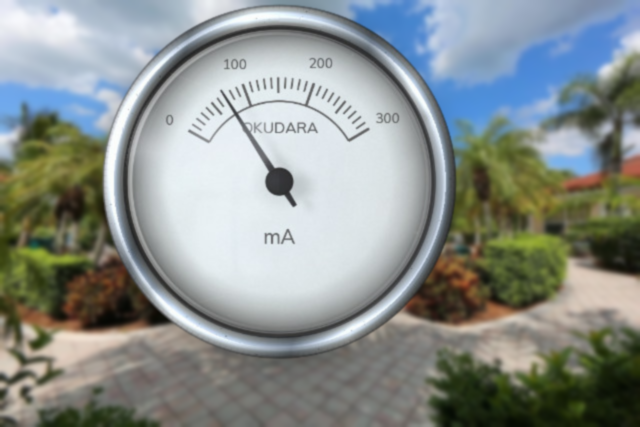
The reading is value=70 unit=mA
